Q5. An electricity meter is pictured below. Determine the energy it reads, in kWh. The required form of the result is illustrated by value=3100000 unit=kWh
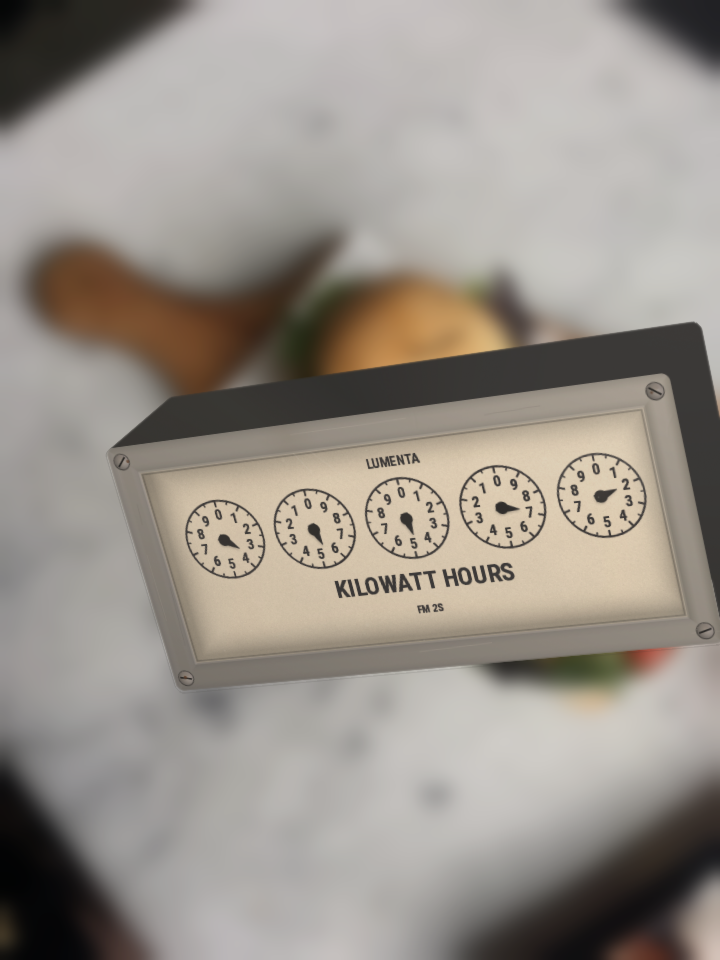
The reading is value=35472 unit=kWh
